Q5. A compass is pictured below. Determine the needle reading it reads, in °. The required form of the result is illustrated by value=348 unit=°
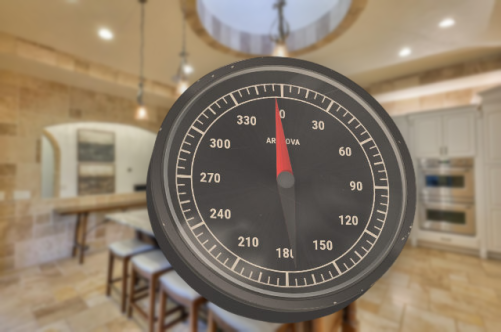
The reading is value=355 unit=°
